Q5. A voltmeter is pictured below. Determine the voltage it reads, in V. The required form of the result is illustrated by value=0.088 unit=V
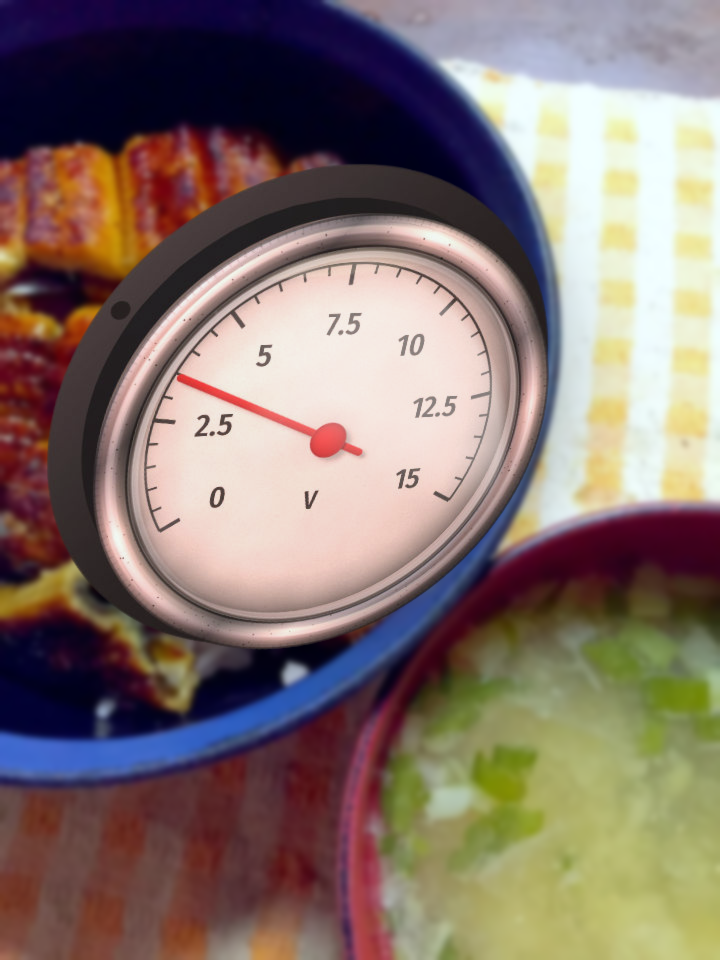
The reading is value=3.5 unit=V
